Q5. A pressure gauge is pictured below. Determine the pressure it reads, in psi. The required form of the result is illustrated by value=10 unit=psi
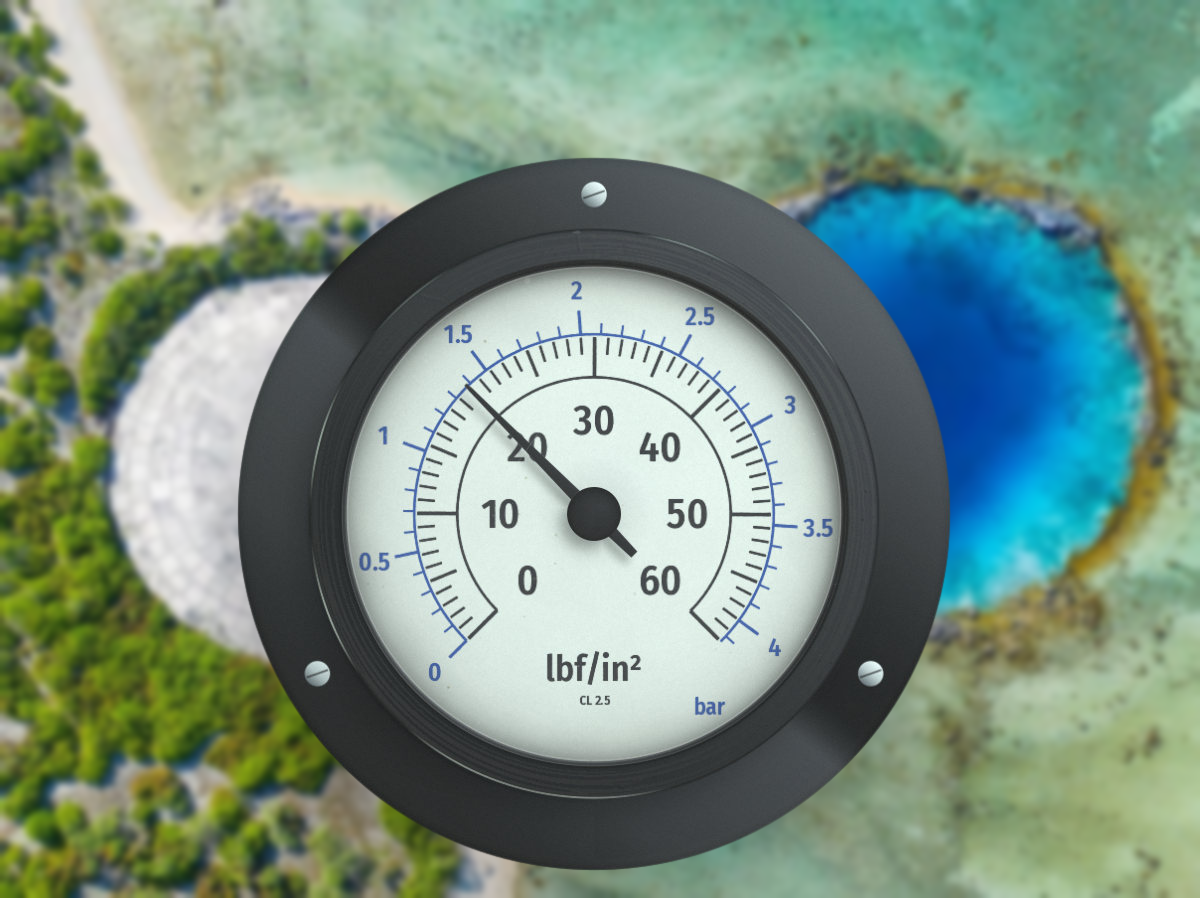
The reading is value=20 unit=psi
